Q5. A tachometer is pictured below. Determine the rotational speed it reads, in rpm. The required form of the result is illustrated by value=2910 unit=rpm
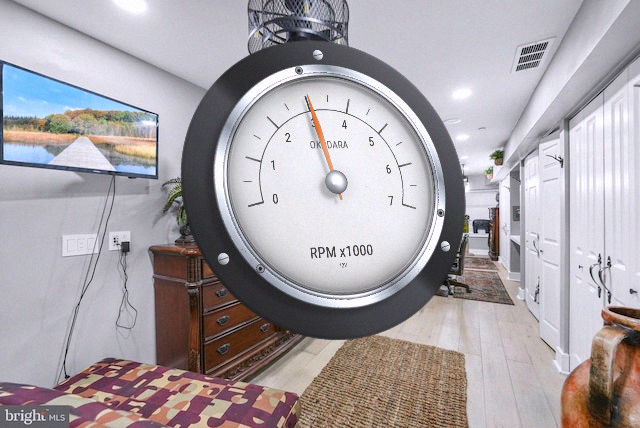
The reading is value=3000 unit=rpm
